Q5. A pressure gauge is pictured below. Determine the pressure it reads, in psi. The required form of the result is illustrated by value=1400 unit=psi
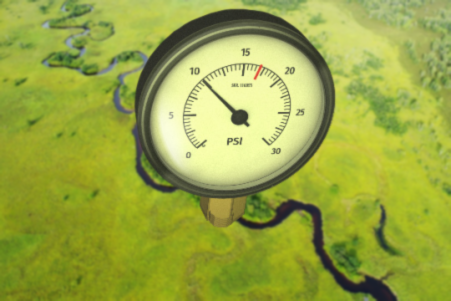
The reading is value=10 unit=psi
